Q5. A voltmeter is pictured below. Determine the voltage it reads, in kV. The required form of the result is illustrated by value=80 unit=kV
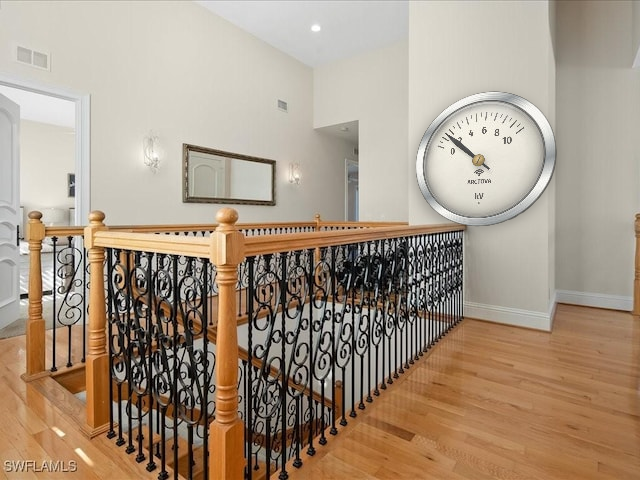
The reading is value=1.5 unit=kV
